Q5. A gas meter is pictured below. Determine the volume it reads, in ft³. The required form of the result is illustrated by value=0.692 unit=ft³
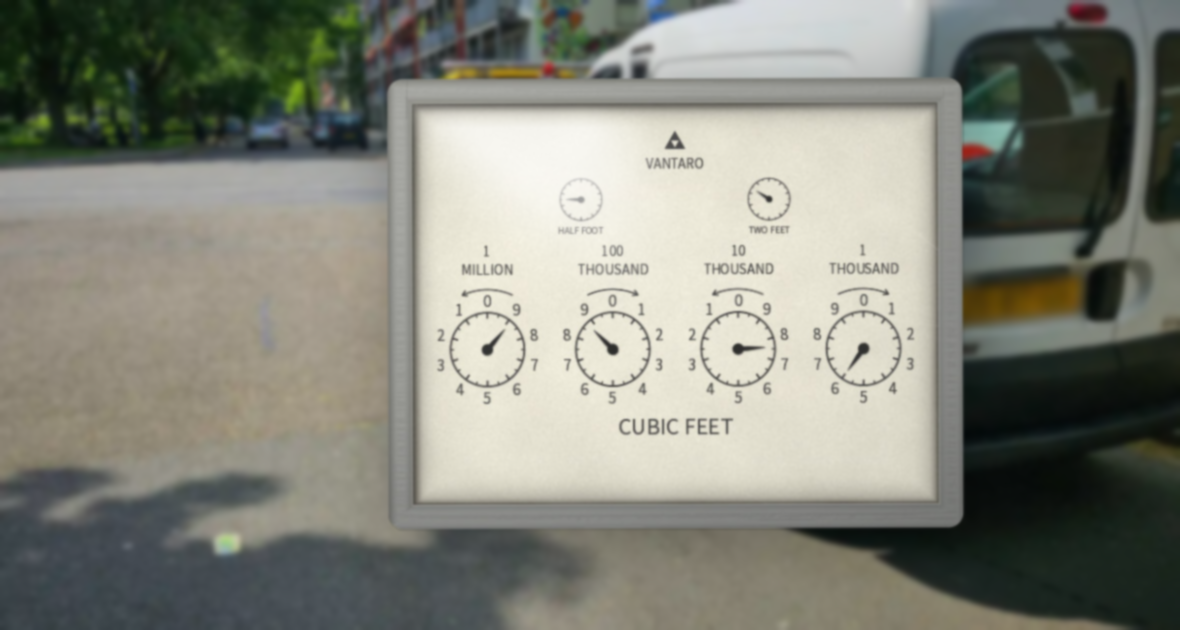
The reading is value=887600 unit=ft³
